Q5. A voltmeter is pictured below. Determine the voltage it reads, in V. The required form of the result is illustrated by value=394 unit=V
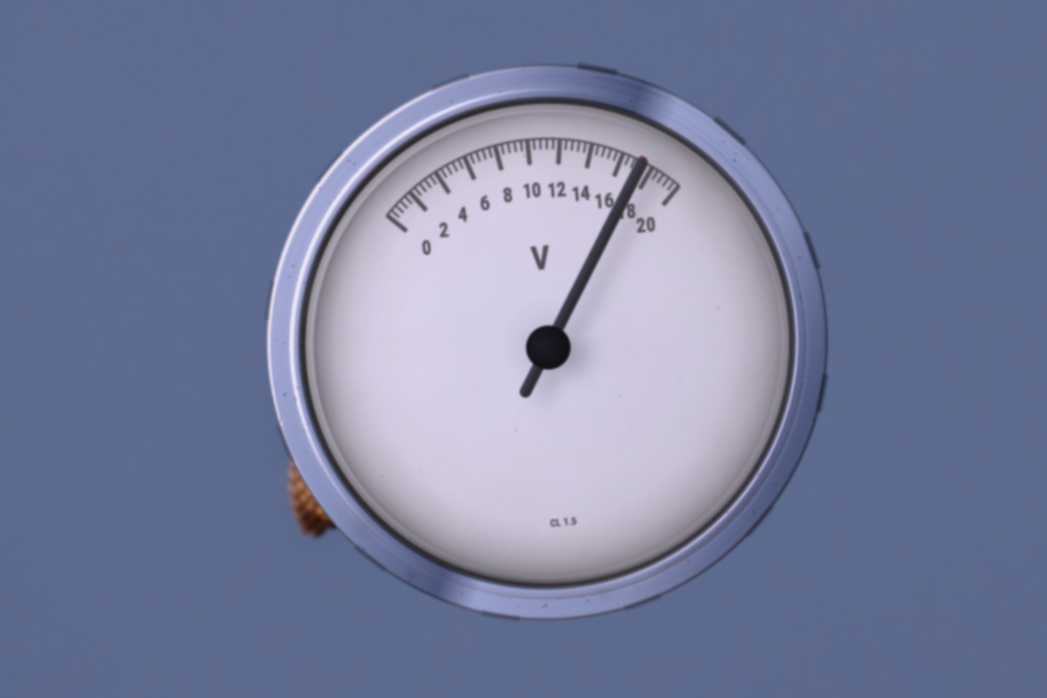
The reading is value=17.2 unit=V
